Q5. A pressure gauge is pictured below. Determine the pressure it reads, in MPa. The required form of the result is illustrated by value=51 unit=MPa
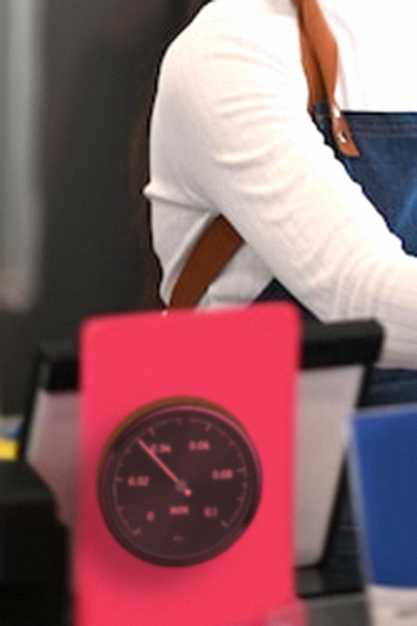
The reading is value=0.035 unit=MPa
